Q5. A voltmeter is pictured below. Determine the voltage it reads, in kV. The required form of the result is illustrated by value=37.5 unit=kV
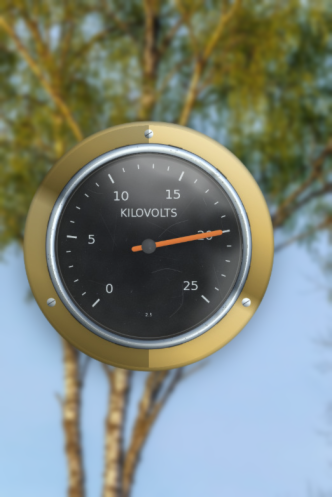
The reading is value=20 unit=kV
